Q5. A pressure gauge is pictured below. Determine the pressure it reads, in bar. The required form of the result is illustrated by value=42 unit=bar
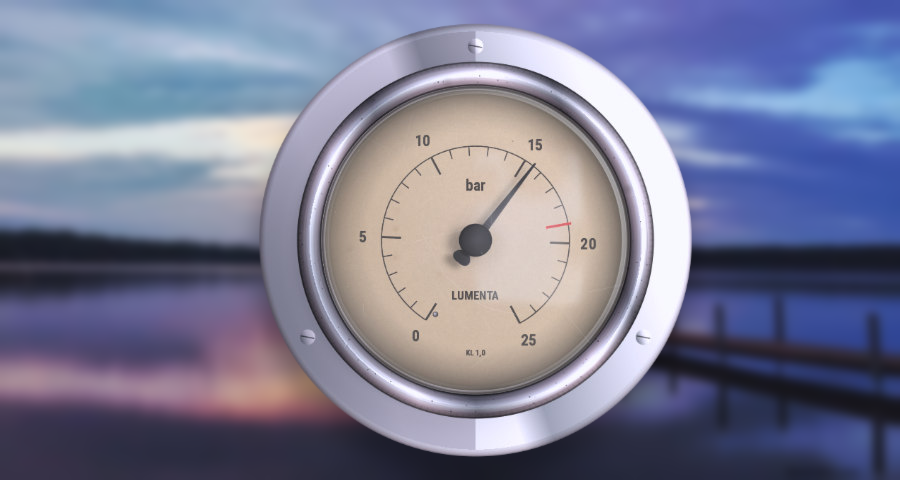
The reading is value=15.5 unit=bar
